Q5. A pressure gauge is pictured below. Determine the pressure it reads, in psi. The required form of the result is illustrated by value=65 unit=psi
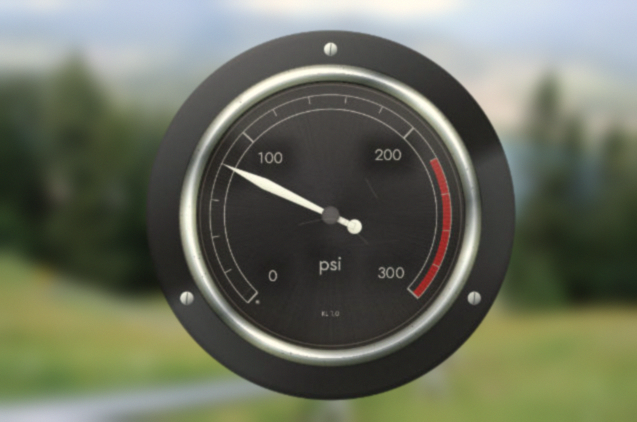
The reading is value=80 unit=psi
